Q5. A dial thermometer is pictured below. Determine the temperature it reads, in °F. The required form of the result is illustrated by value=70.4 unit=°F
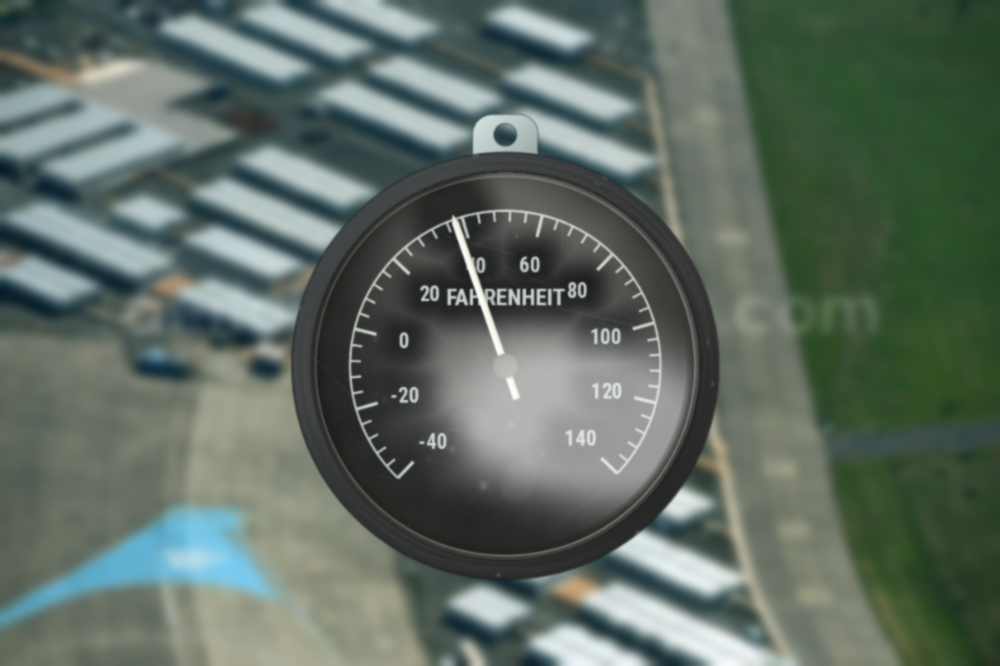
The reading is value=38 unit=°F
